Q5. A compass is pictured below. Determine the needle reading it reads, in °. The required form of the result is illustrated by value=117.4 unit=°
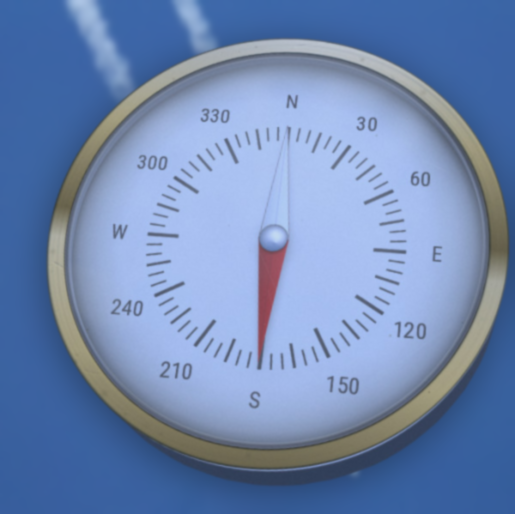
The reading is value=180 unit=°
